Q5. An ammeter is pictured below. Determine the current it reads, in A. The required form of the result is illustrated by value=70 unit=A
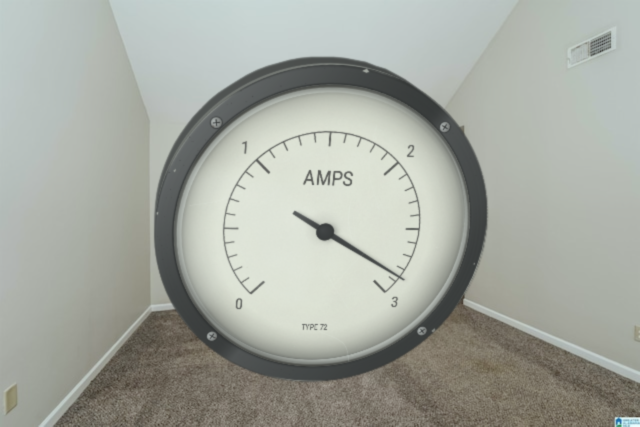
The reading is value=2.85 unit=A
